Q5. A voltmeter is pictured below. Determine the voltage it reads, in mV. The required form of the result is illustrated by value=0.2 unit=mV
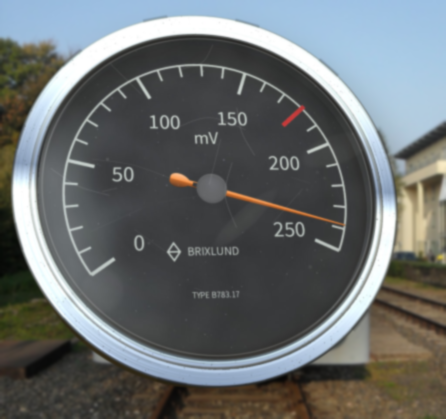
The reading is value=240 unit=mV
